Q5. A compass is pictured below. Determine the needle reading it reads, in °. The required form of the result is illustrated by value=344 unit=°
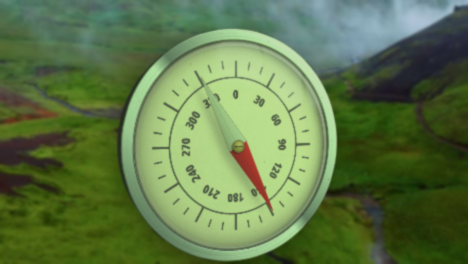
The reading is value=150 unit=°
